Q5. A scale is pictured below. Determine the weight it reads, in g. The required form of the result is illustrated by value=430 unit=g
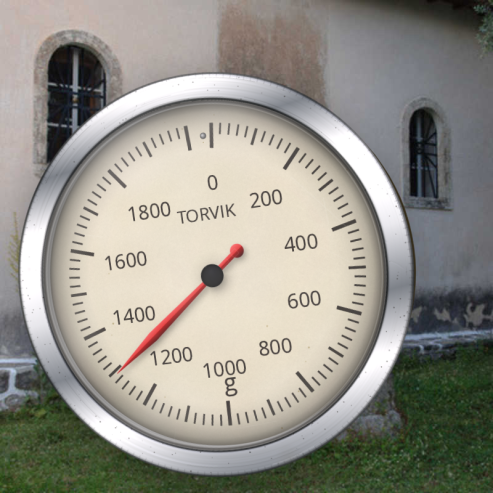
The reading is value=1290 unit=g
